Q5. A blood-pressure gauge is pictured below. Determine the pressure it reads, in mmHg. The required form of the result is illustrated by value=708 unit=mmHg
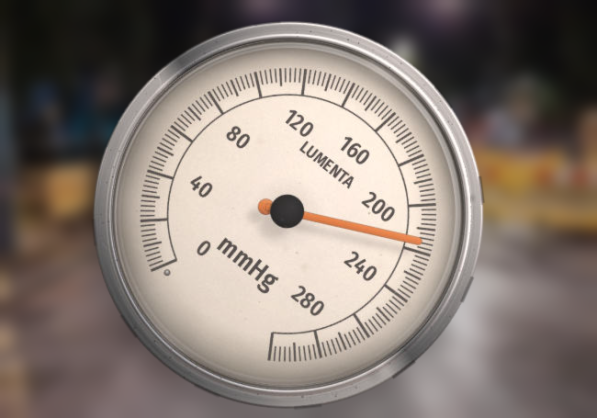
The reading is value=216 unit=mmHg
